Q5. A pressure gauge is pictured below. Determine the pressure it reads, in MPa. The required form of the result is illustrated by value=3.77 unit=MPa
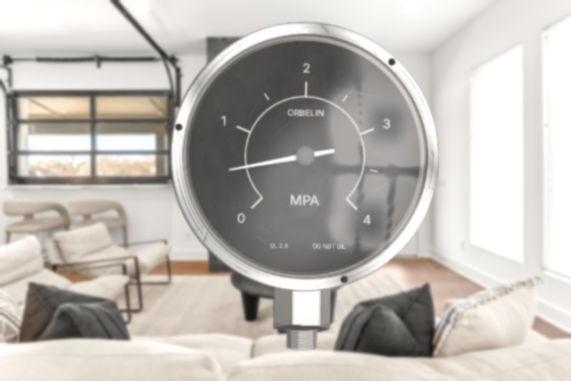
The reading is value=0.5 unit=MPa
